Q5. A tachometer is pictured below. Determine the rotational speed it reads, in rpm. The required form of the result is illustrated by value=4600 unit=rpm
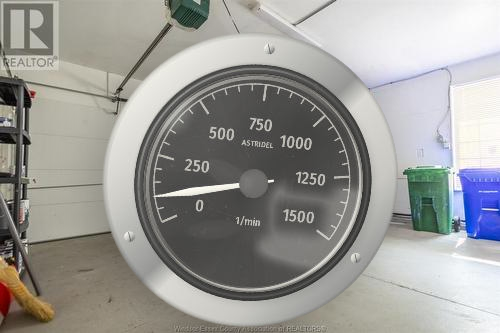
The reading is value=100 unit=rpm
